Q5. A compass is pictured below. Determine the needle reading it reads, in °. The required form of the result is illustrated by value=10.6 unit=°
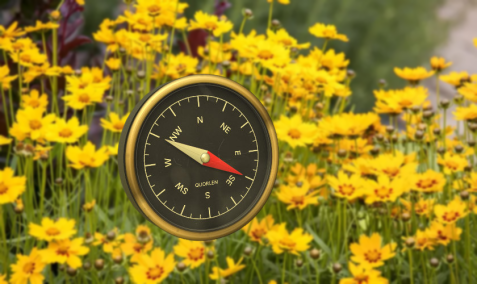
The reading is value=120 unit=°
